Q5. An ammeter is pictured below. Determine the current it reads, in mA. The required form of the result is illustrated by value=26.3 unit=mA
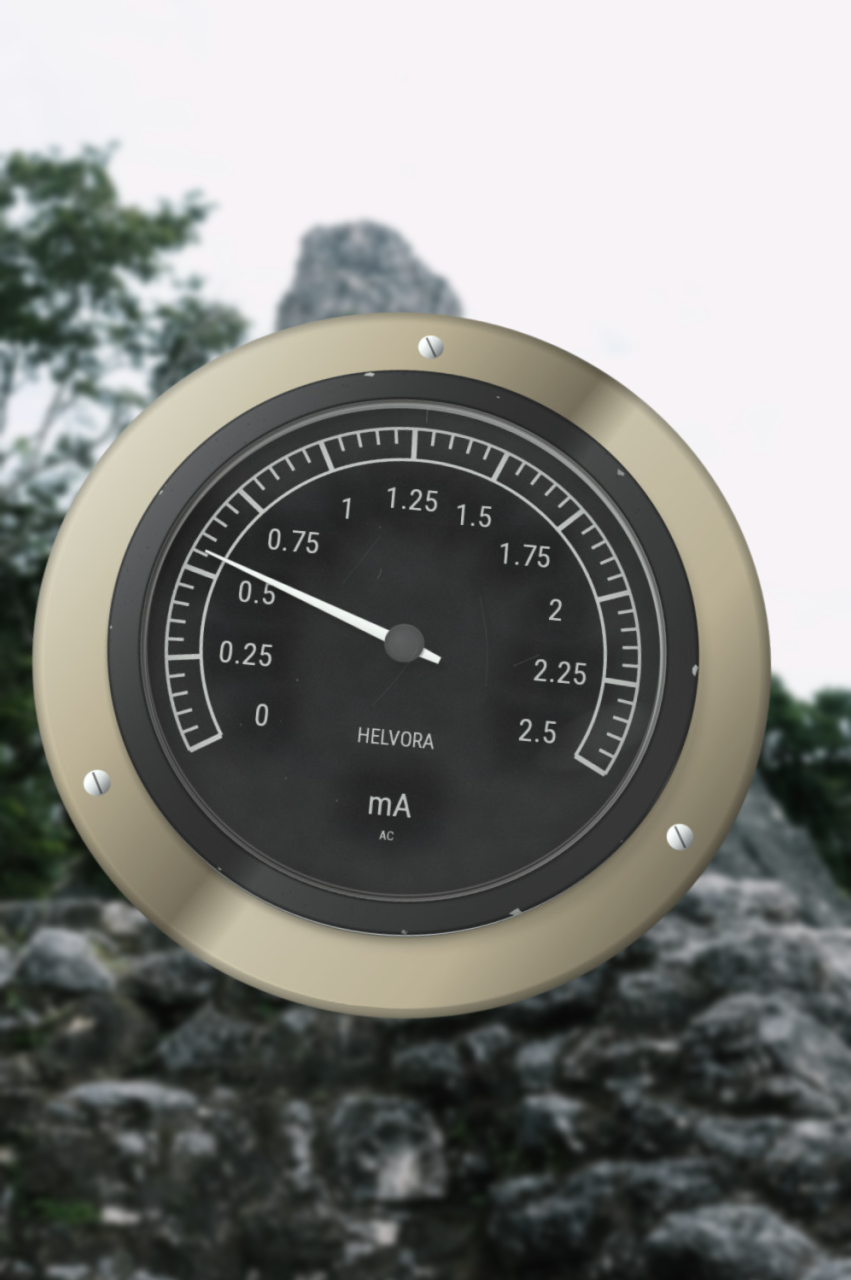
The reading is value=0.55 unit=mA
